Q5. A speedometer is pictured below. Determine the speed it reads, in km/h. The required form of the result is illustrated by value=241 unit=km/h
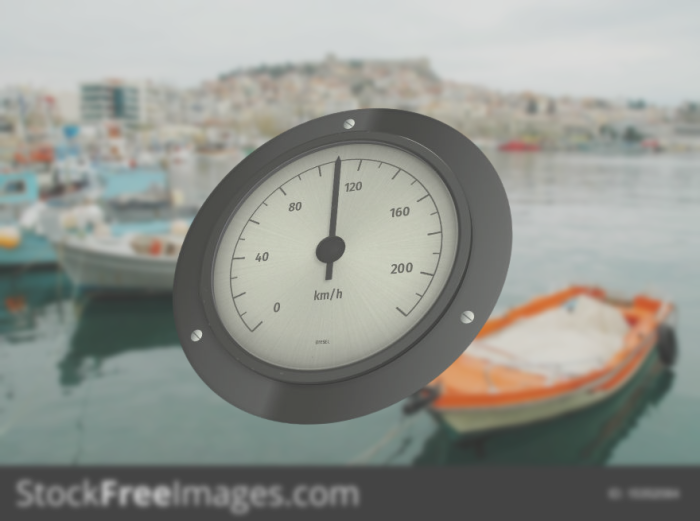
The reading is value=110 unit=km/h
